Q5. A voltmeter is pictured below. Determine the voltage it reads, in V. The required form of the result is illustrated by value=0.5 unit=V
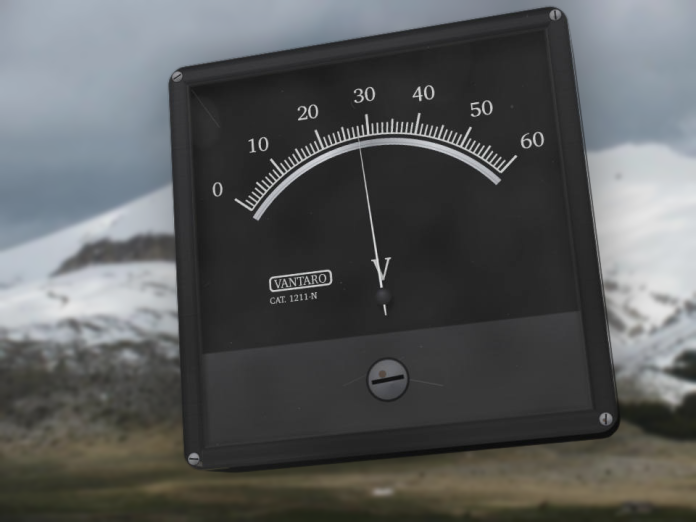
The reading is value=28 unit=V
